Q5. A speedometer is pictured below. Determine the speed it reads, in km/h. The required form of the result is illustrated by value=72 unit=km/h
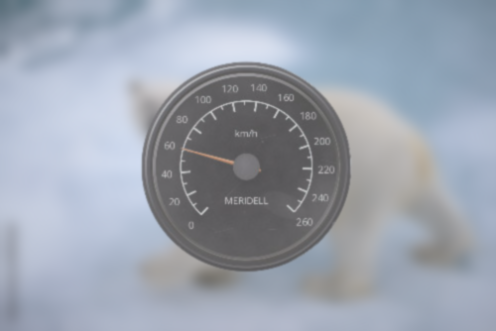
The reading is value=60 unit=km/h
